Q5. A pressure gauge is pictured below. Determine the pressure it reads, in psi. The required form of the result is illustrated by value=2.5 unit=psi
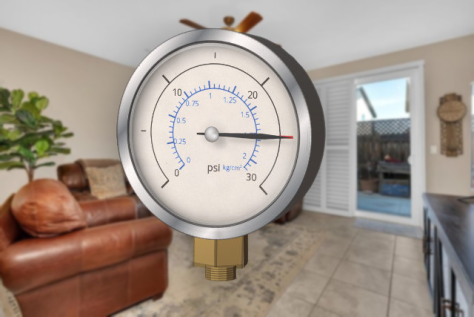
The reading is value=25 unit=psi
